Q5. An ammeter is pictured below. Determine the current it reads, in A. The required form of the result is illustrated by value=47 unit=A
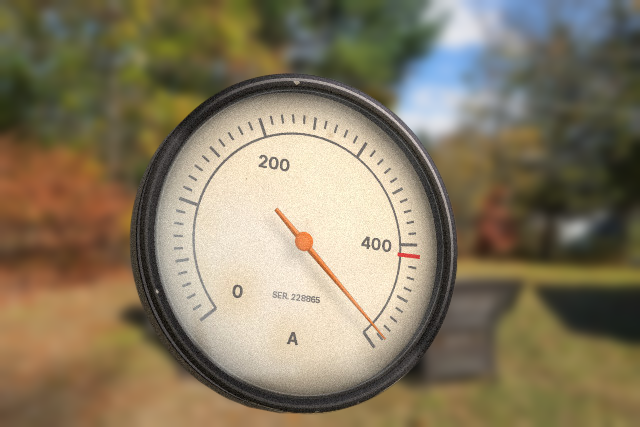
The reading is value=490 unit=A
